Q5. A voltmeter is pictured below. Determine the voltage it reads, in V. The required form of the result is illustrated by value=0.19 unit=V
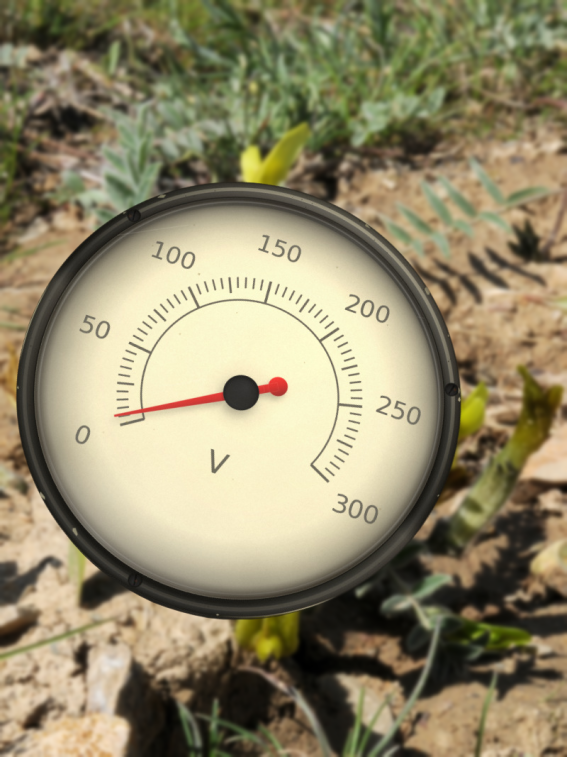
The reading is value=5 unit=V
